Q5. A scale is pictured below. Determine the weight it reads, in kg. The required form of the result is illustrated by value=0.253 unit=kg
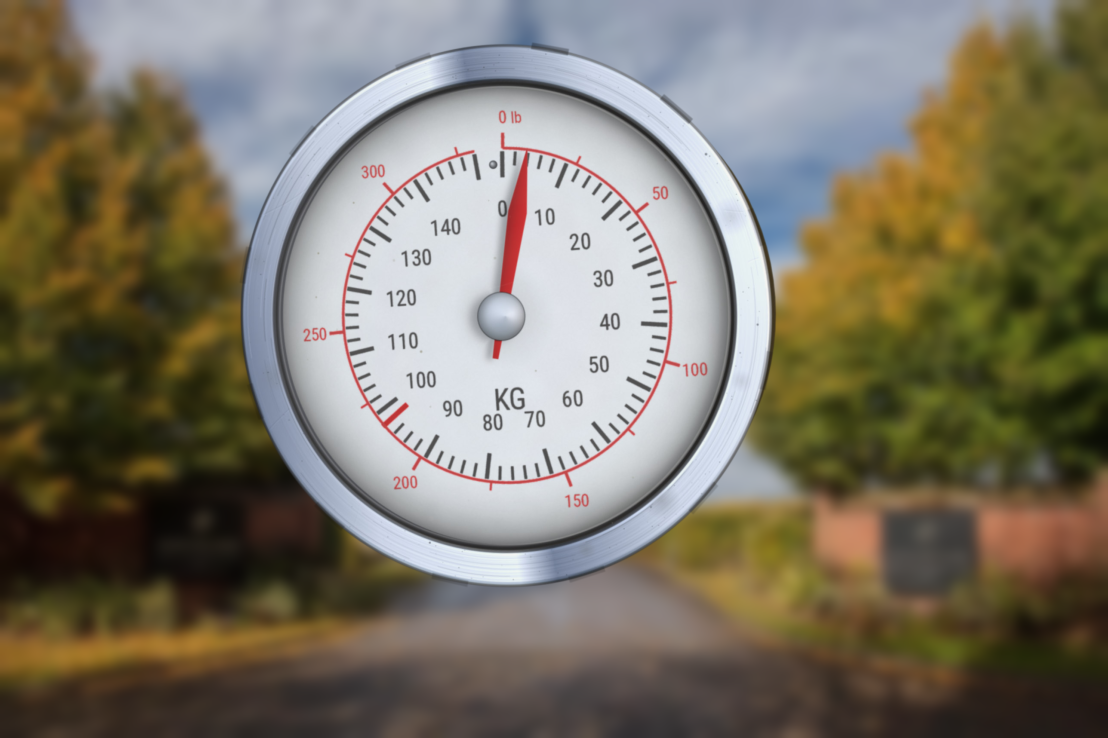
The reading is value=4 unit=kg
